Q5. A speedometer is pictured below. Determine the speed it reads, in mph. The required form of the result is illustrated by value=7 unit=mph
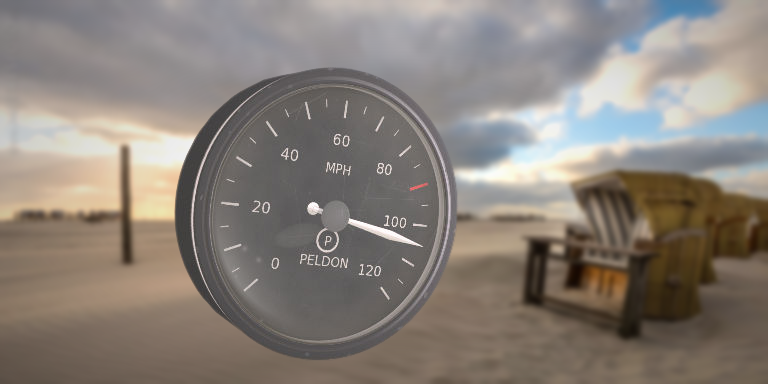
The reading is value=105 unit=mph
